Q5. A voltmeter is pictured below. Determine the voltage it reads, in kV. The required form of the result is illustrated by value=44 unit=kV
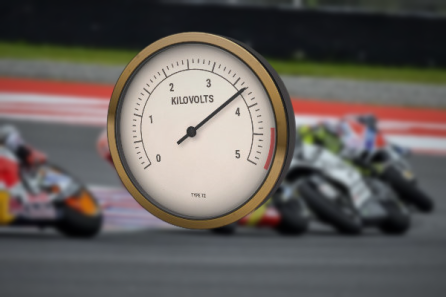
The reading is value=3.7 unit=kV
